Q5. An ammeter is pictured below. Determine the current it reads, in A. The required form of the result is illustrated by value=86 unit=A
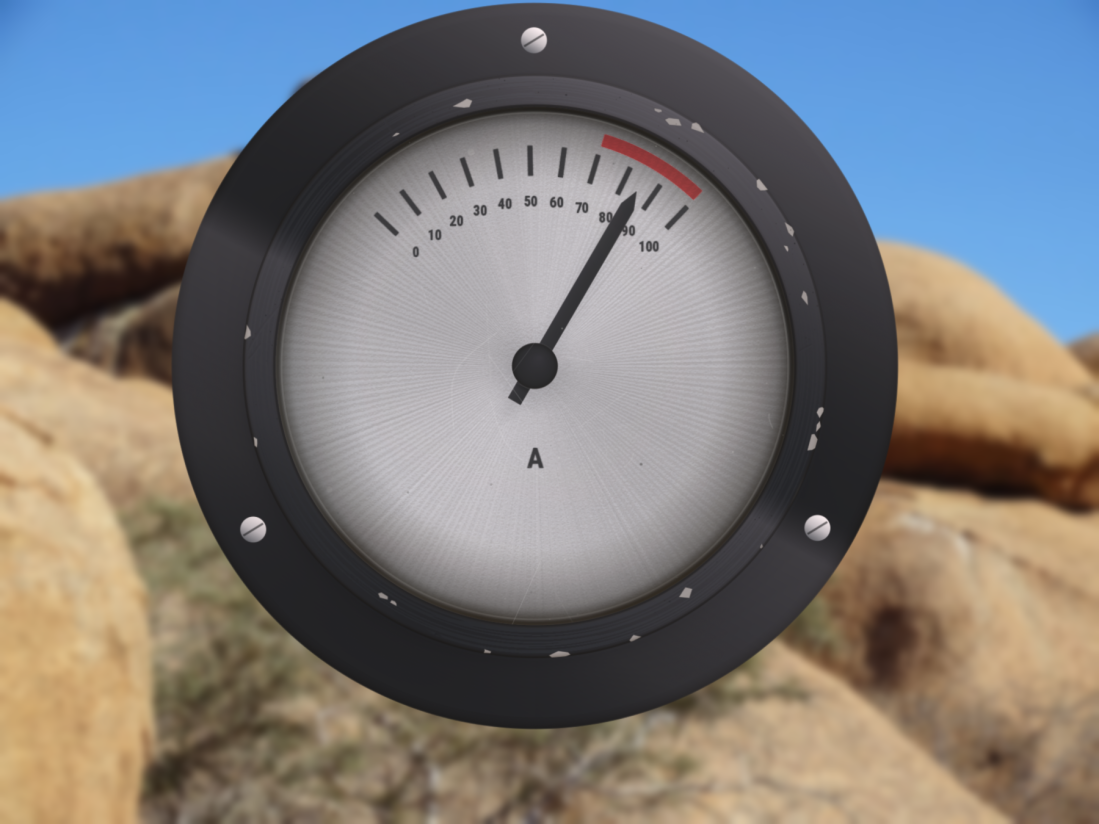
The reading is value=85 unit=A
